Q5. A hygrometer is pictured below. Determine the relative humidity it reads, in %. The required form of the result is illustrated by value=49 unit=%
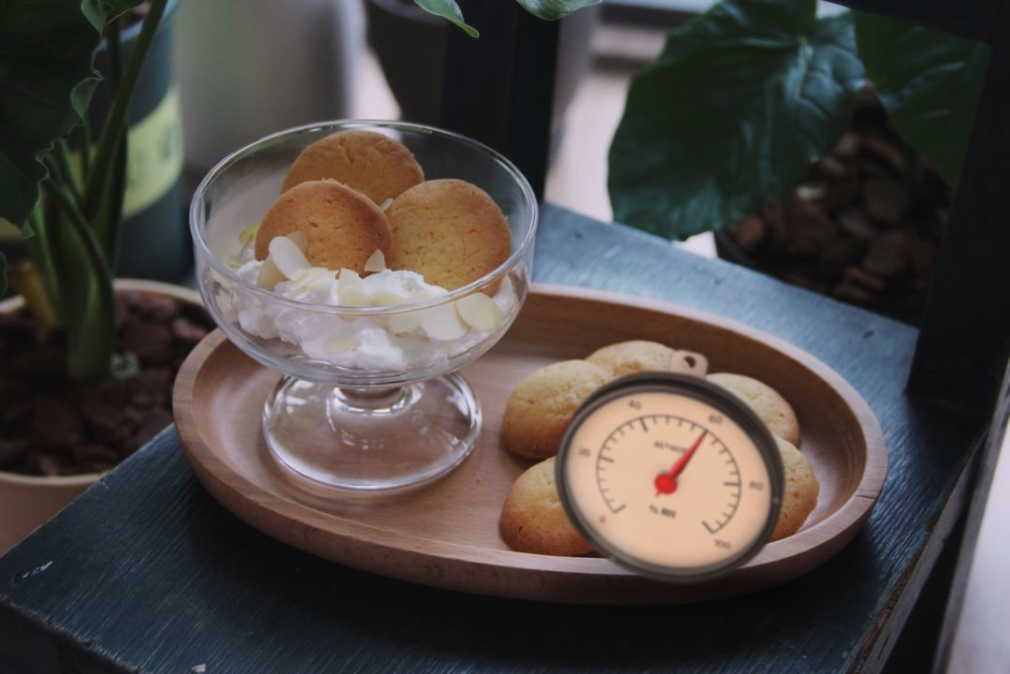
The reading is value=60 unit=%
